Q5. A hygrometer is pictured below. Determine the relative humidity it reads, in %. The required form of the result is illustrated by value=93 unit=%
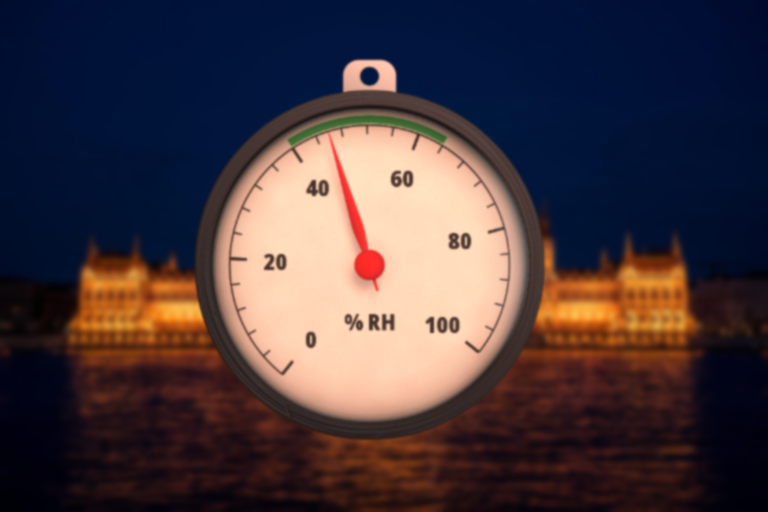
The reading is value=46 unit=%
